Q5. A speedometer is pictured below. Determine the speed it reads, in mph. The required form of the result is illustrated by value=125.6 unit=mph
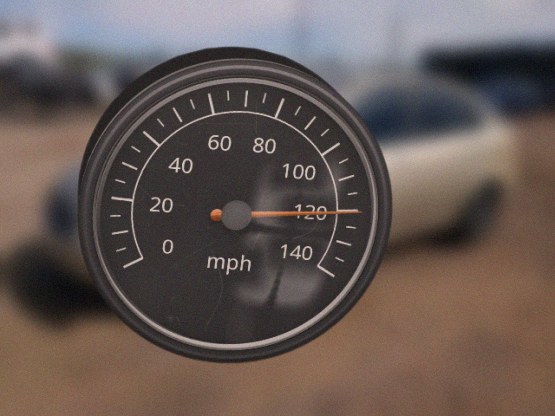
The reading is value=120 unit=mph
